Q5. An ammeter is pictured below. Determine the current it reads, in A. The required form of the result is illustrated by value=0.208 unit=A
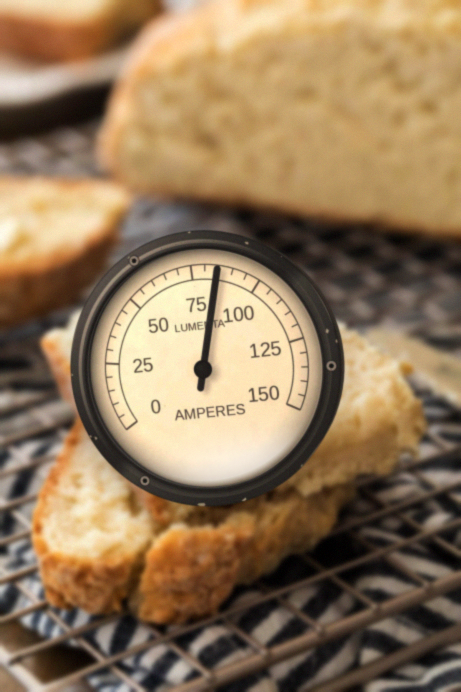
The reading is value=85 unit=A
